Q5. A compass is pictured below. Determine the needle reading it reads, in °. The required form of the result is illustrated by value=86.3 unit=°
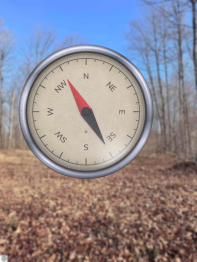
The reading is value=330 unit=°
